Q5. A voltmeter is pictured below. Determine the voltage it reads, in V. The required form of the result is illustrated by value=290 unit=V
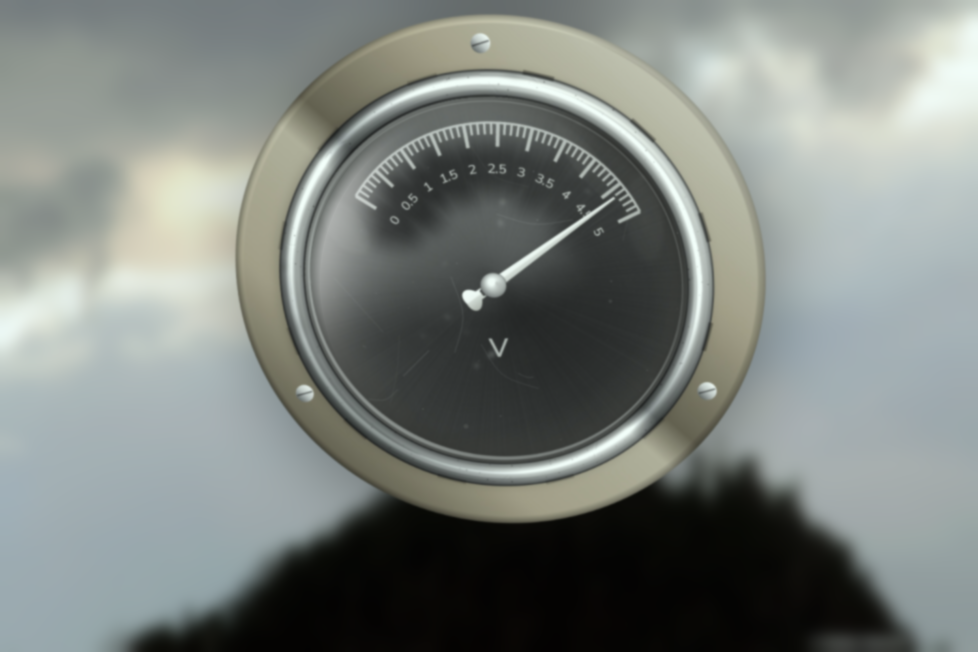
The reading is value=4.6 unit=V
